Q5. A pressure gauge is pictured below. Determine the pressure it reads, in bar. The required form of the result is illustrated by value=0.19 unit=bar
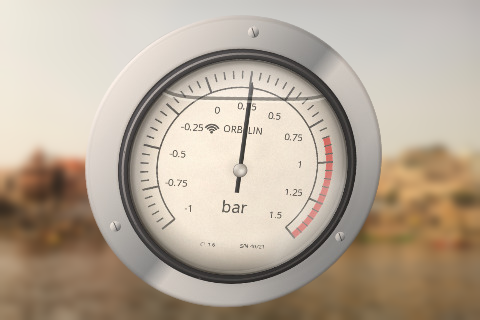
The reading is value=0.25 unit=bar
